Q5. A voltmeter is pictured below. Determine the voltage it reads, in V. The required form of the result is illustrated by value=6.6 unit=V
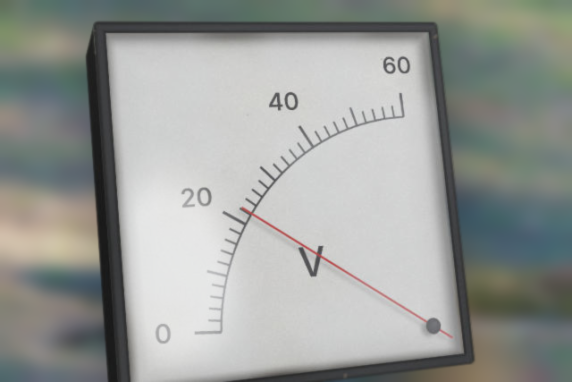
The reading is value=22 unit=V
